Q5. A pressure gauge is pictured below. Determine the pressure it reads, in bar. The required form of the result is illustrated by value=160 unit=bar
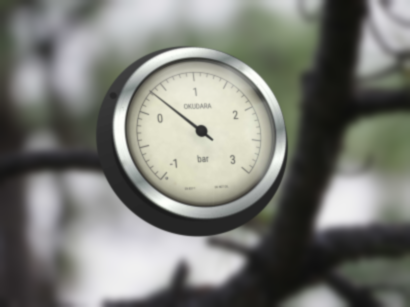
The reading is value=0.3 unit=bar
